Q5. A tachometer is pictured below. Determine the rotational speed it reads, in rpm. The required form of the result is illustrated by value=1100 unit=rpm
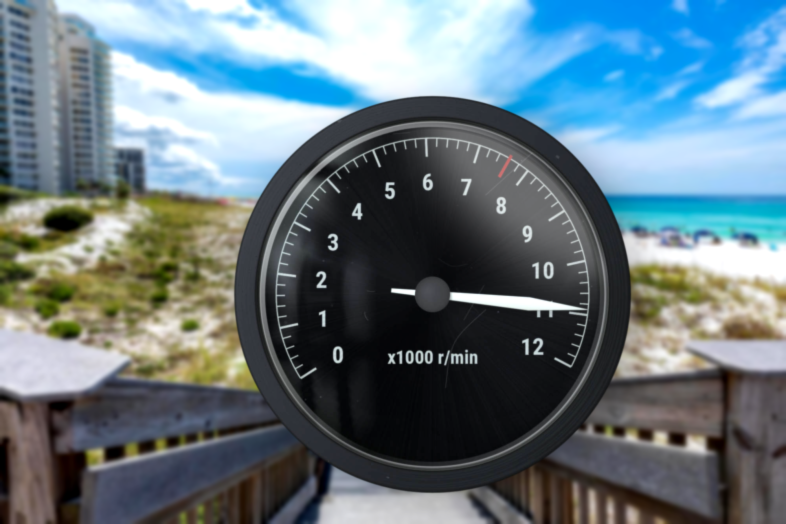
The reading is value=10900 unit=rpm
